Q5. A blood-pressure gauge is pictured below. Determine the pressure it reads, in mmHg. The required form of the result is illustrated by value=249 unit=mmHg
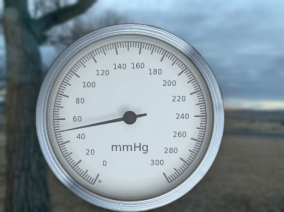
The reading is value=50 unit=mmHg
